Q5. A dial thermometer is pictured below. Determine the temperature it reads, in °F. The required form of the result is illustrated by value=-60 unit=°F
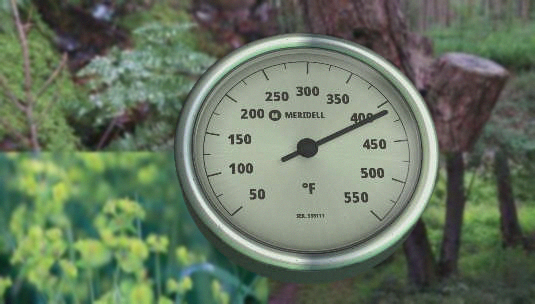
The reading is value=412.5 unit=°F
